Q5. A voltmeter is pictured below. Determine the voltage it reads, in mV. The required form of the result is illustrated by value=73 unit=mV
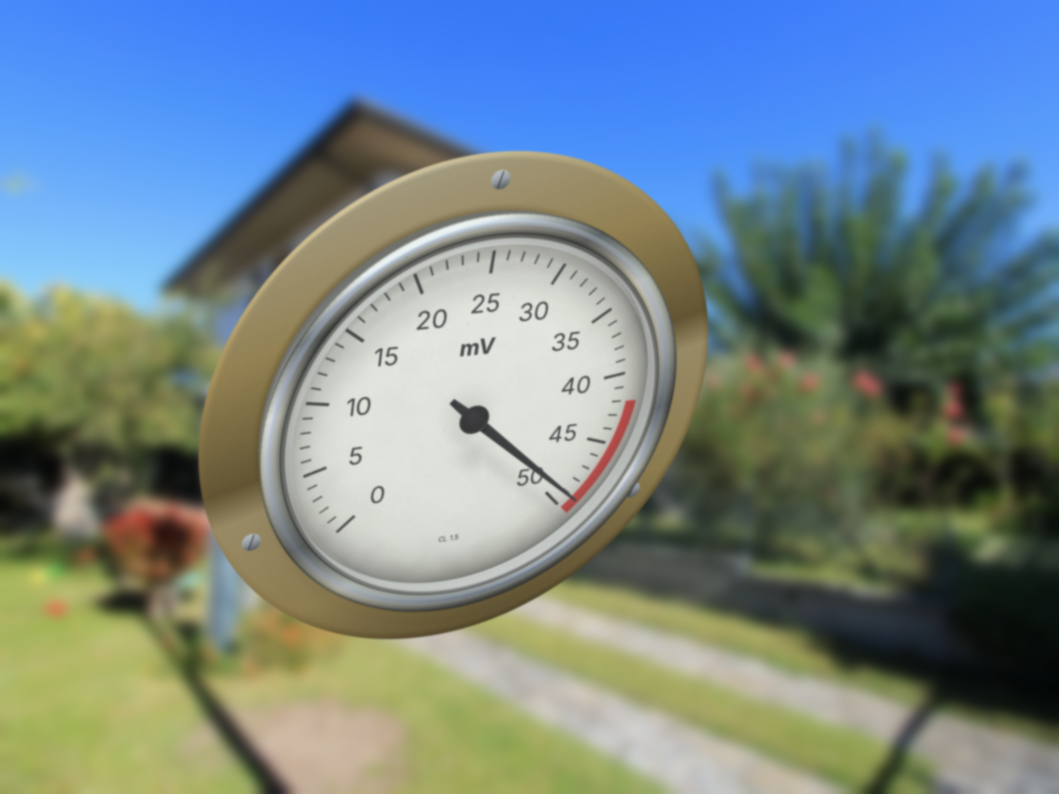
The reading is value=49 unit=mV
